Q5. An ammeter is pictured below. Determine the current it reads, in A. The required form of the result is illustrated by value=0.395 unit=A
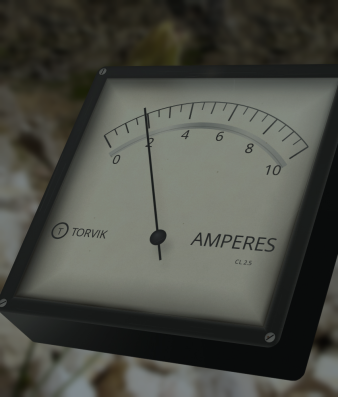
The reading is value=2 unit=A
